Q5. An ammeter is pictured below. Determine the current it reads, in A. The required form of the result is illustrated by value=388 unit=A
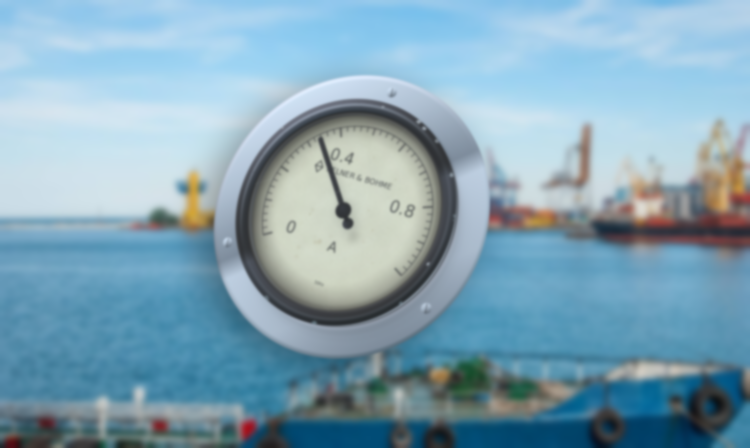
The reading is value=0.34 unit=A
